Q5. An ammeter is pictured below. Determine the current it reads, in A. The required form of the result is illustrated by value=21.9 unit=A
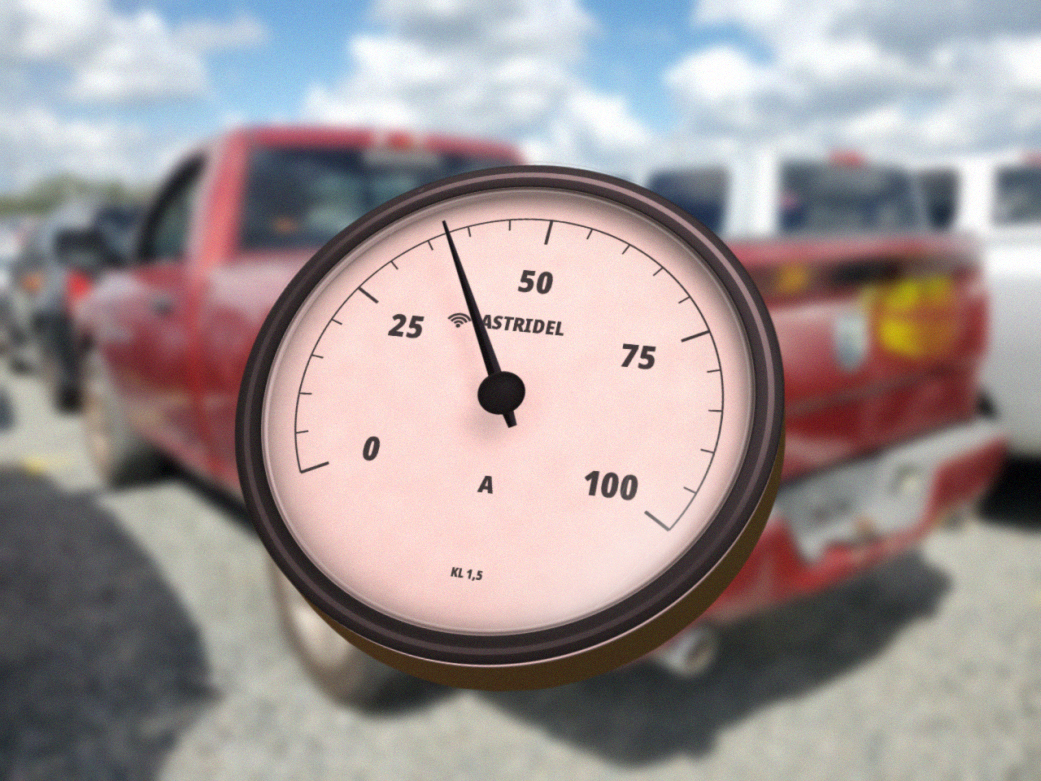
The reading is value=37.5 unit=A
